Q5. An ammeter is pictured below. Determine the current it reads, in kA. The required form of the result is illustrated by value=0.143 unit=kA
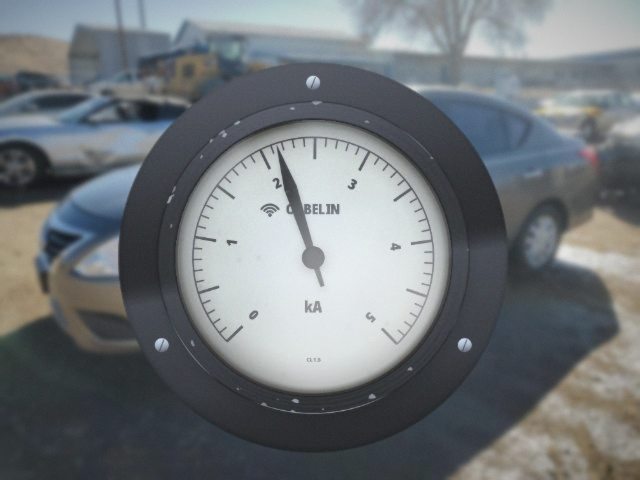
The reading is value=2.15 unit=kA
